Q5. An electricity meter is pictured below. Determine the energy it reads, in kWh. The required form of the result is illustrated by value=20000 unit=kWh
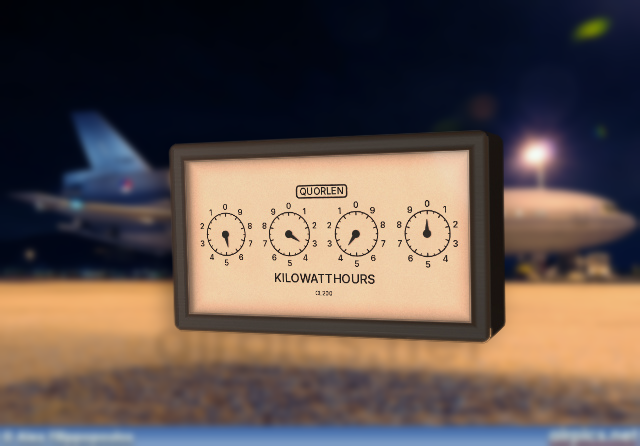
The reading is value=5340 unit=kWh
